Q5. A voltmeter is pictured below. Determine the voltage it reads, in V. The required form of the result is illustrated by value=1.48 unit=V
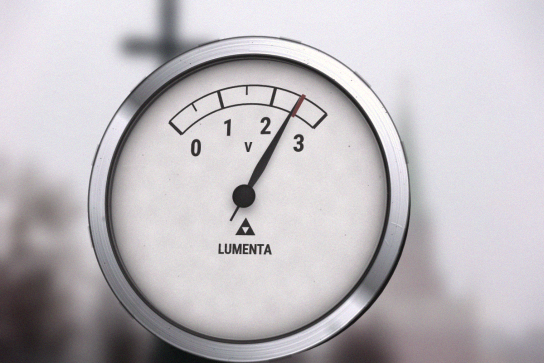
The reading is value=2.5 unit=V
